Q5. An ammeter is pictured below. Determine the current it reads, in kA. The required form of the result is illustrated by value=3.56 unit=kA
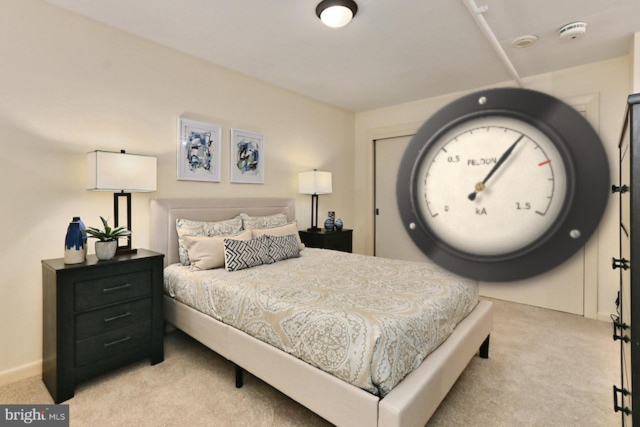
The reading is value=1 unit=kA
